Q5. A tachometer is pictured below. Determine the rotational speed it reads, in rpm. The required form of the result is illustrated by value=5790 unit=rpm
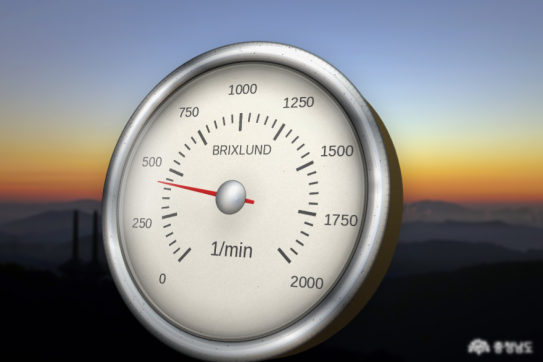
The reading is value=425 unit=rpm
